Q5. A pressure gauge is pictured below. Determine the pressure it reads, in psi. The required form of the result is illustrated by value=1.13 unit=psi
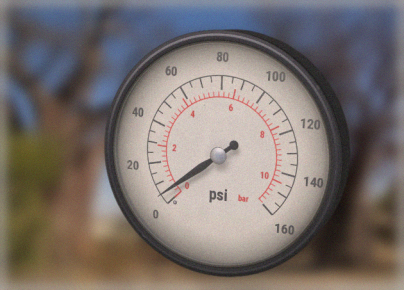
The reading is value=5 unit=psi
